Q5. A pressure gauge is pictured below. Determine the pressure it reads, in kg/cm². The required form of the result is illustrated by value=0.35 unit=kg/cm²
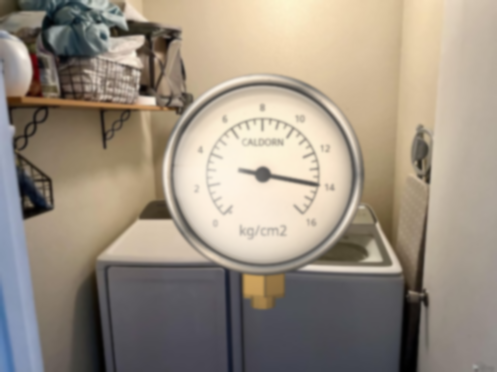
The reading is value=14 unit=kg/cm²
